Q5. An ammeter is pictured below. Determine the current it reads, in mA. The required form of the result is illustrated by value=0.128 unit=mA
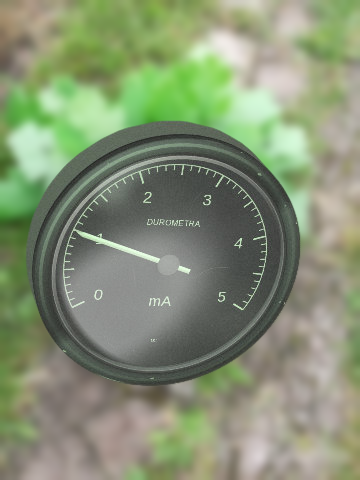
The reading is value=1 unit=mA
